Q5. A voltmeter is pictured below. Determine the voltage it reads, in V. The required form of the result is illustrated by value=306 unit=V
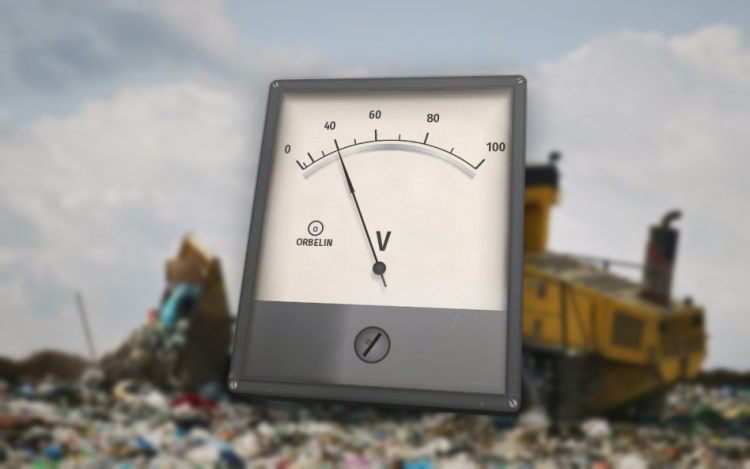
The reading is value=40 unit=V
